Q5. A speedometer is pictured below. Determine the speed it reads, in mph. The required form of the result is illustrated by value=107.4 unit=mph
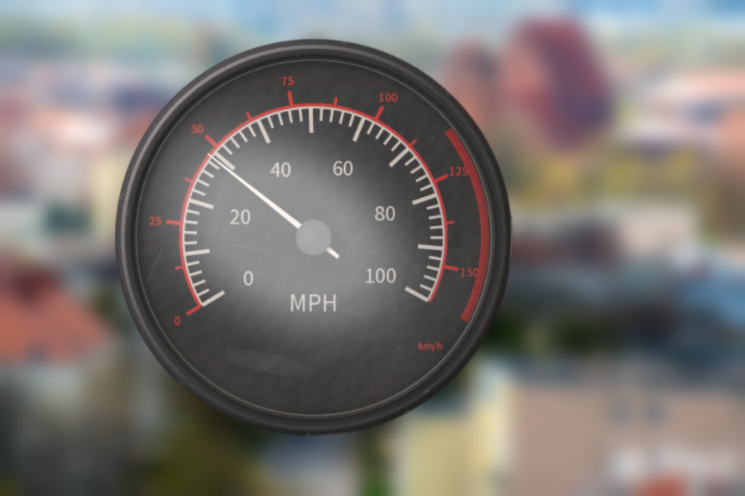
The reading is value=29 unit=mph
